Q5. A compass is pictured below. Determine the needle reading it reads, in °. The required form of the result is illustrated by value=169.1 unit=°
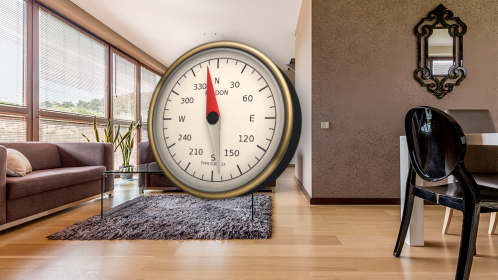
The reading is value=350 unit=°
